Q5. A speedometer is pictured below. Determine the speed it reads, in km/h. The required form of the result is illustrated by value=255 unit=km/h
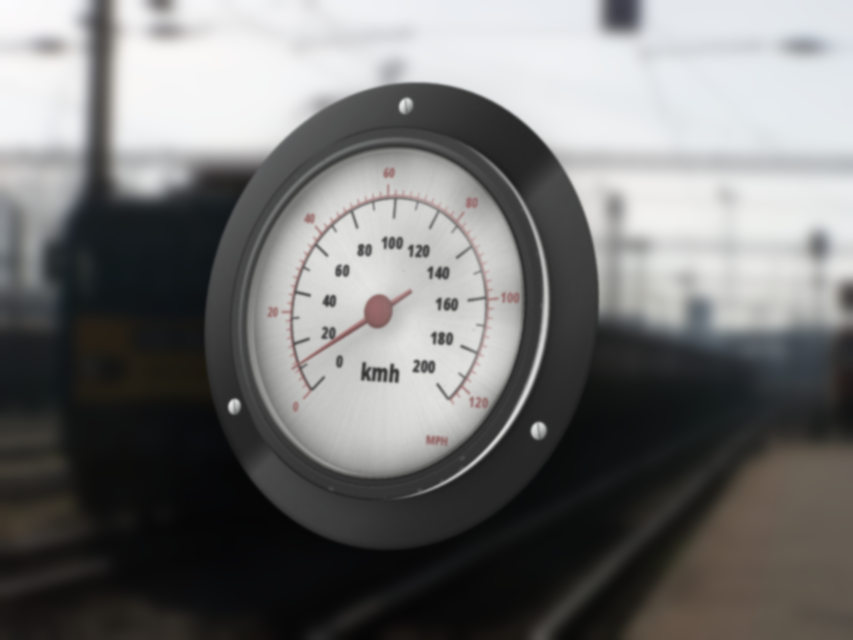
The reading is value=10 unit=km/h
